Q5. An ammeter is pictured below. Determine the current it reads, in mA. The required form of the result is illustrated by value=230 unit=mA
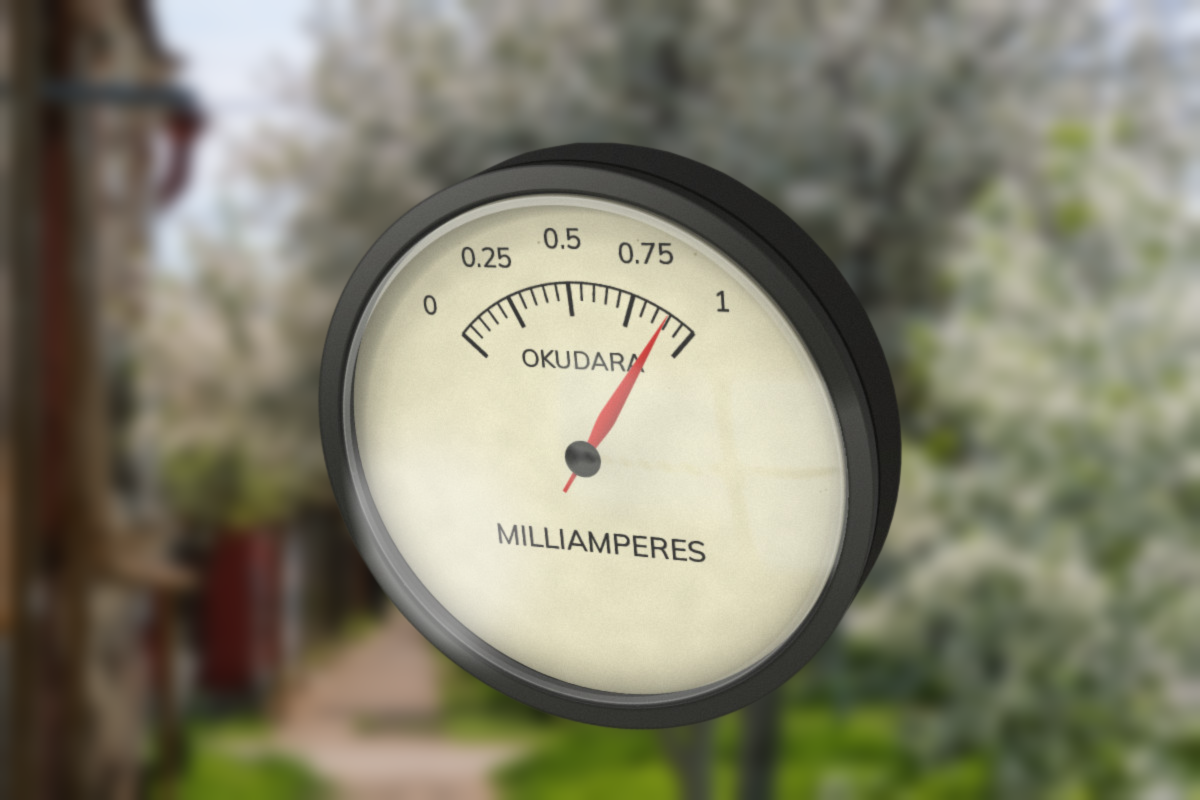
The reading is value=0.9 unit=mA
